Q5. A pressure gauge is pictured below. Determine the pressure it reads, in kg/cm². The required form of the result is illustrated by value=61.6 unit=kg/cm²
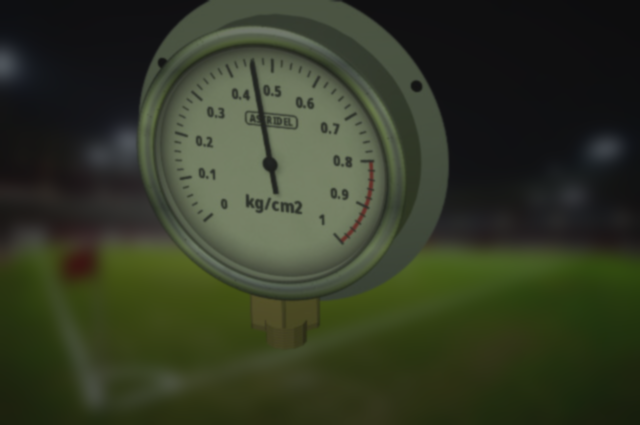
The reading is value=0.46 unit=kg/cm²
